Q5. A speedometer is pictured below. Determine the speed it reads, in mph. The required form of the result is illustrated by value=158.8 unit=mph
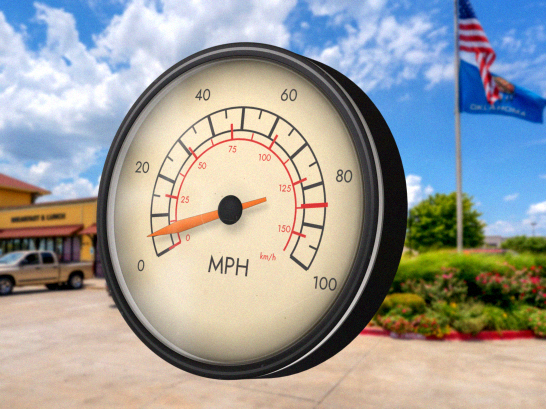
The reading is value=5 unit=mph
